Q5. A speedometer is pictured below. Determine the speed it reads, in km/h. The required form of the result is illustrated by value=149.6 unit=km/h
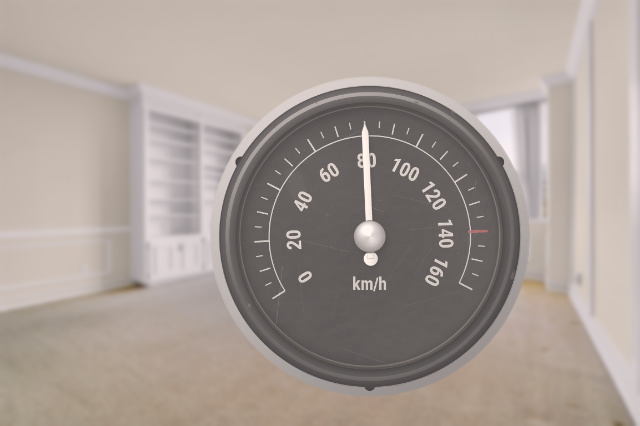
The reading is value=80 unit=km/h
